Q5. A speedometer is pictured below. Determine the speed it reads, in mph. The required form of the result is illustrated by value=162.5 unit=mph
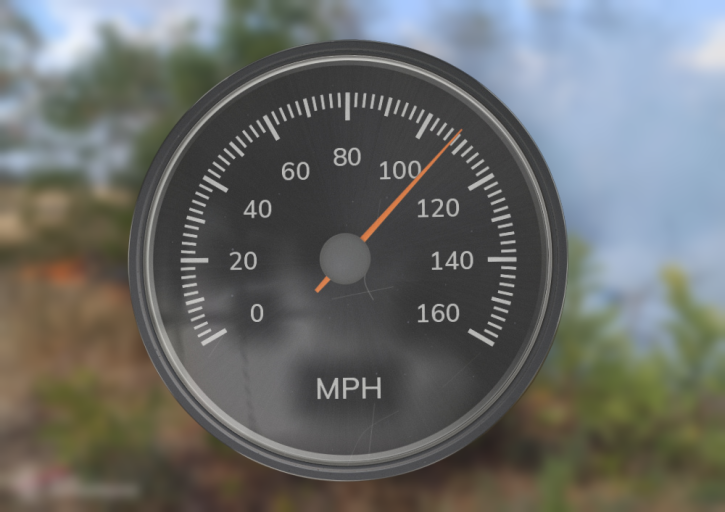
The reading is value=108 unit=mph
